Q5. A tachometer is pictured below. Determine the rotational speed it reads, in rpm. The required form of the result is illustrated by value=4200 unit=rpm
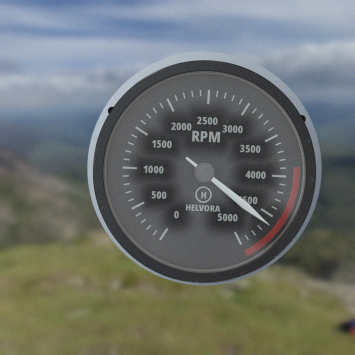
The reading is value=4600 unit=rpm
